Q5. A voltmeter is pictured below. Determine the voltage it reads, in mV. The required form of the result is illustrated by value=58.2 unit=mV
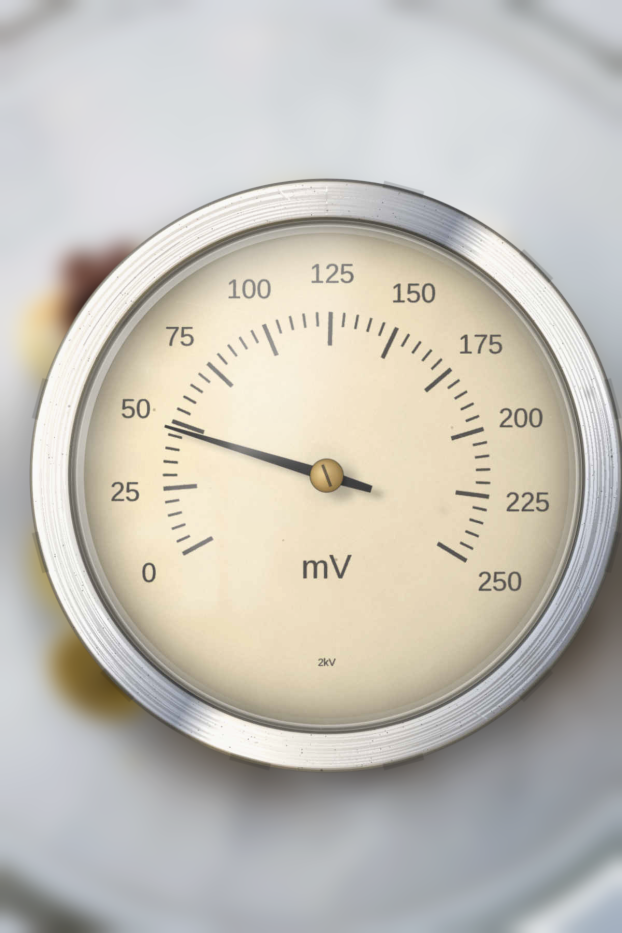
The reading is value=47.5 unit=mV
